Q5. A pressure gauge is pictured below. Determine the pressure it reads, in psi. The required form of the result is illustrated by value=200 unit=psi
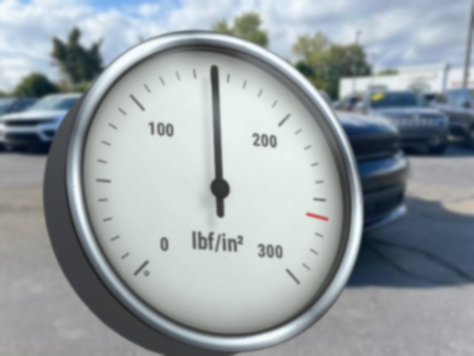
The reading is value=150 unit=psi
